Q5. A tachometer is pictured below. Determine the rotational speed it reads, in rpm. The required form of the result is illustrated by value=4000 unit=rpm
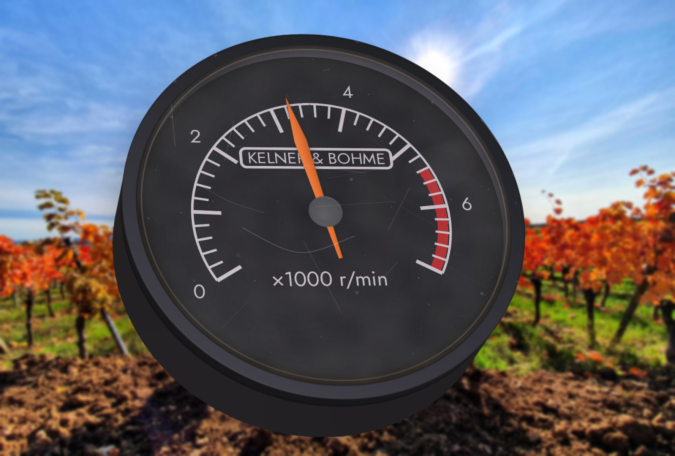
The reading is value=3200 unit=rpm
